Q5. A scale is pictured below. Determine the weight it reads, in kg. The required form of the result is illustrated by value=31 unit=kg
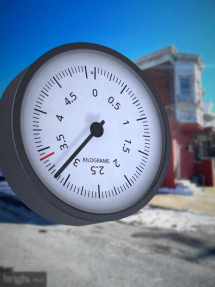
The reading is value=3.15 unit=kg
